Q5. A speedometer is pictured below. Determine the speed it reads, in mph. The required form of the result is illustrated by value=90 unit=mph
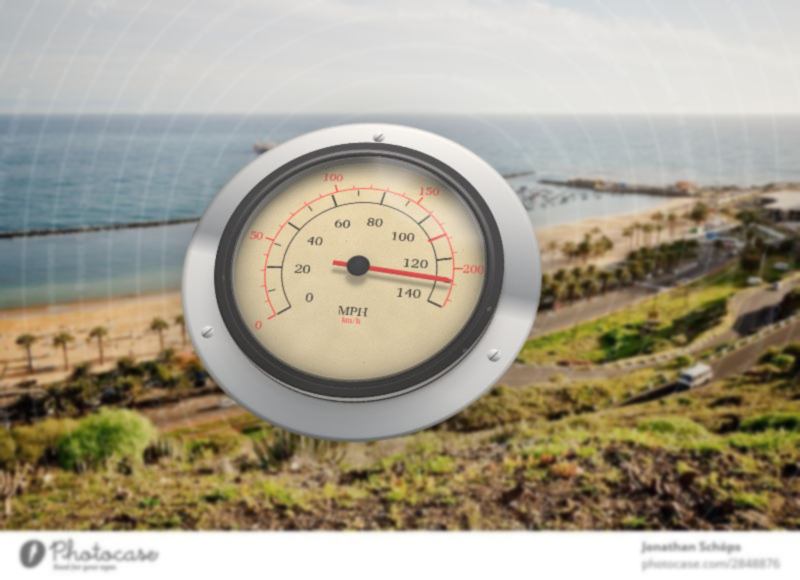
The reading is value=130 unit=mph
